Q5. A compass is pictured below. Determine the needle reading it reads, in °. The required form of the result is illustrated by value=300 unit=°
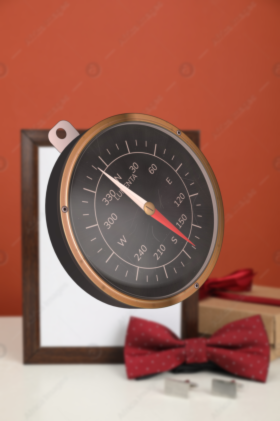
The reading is value=170 unit=°
